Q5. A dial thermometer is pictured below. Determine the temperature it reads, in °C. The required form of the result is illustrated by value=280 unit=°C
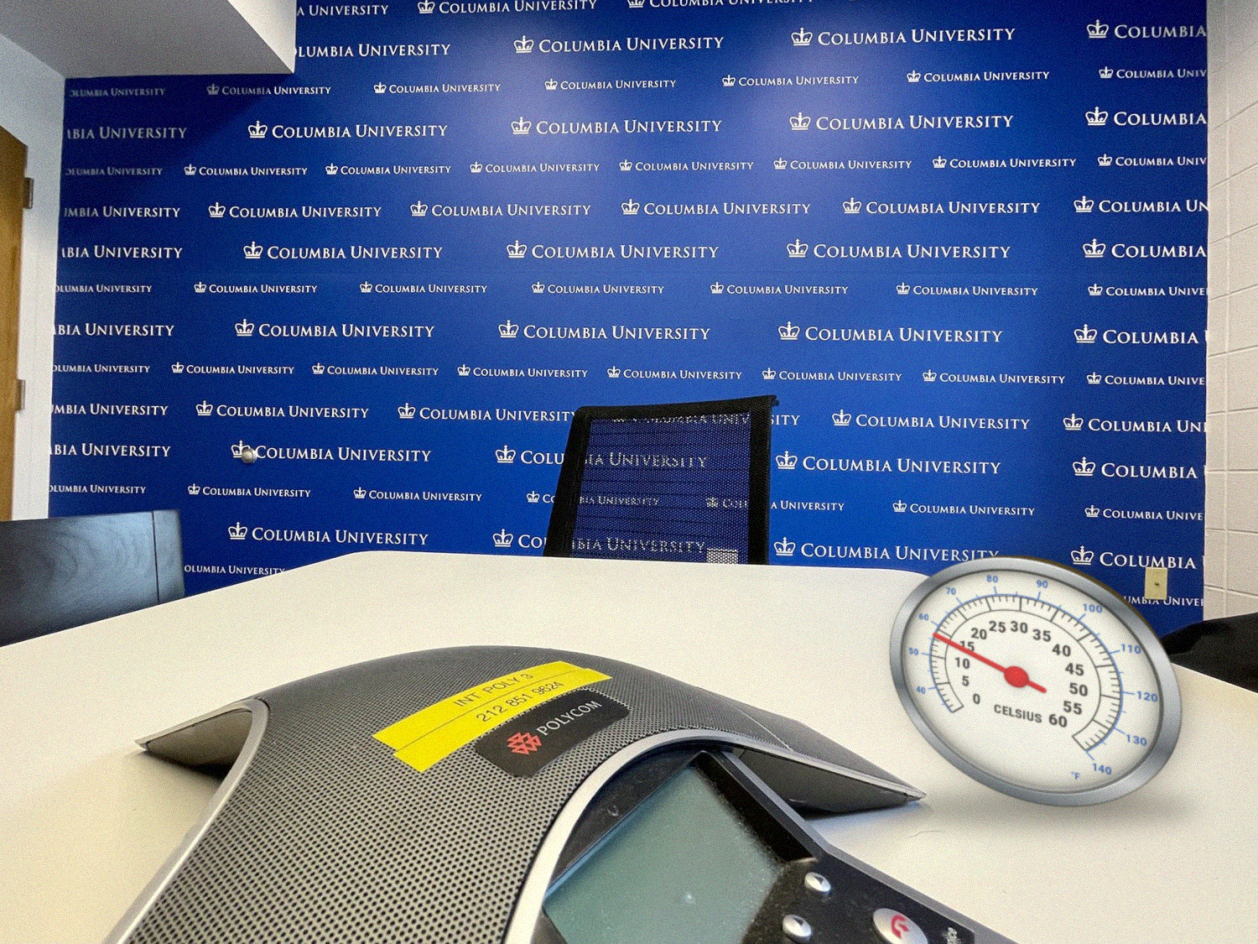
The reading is value=14 unit=°C
